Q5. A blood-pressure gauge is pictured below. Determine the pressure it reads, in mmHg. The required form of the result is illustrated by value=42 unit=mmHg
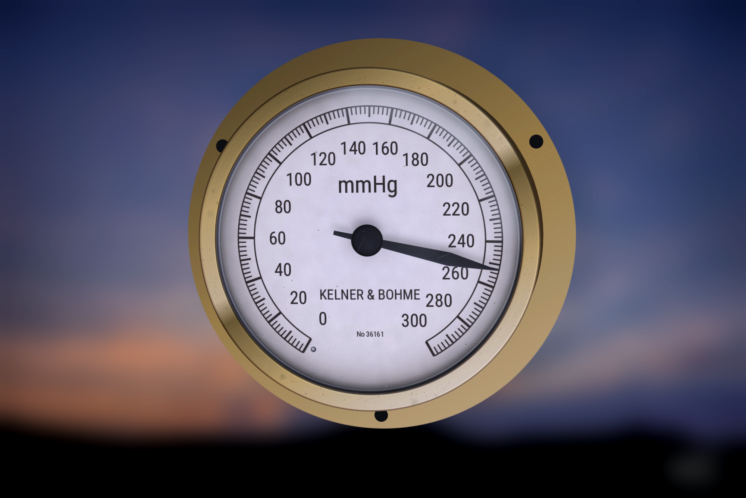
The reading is value=252 unit=mmHg
